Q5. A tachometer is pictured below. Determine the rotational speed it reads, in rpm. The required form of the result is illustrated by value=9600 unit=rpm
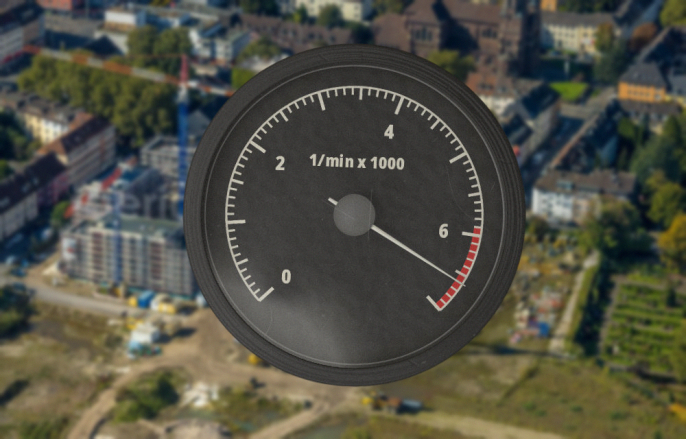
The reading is value=6600 unit=rpm
